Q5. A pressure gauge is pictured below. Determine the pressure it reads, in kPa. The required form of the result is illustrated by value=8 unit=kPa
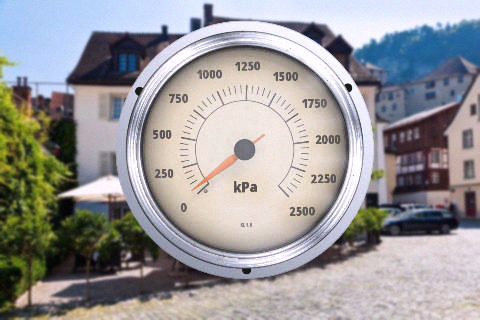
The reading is value=50 unit=kPa
